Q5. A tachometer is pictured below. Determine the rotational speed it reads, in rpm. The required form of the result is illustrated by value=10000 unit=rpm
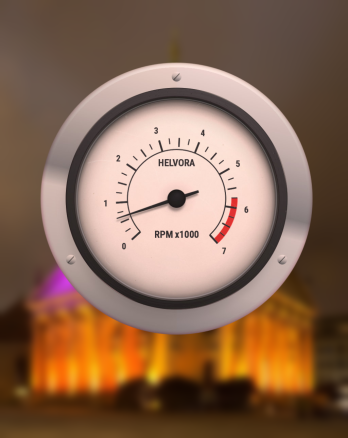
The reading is value=625 unit=rpm
